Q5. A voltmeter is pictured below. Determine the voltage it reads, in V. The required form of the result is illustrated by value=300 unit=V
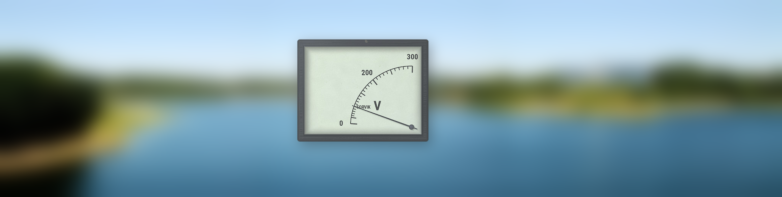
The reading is value=100 unit=V
